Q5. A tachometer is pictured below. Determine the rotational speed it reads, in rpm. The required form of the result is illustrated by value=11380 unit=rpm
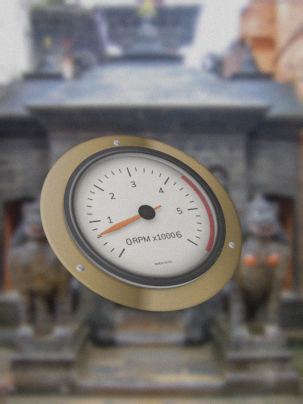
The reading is value=600 unit=rpm
